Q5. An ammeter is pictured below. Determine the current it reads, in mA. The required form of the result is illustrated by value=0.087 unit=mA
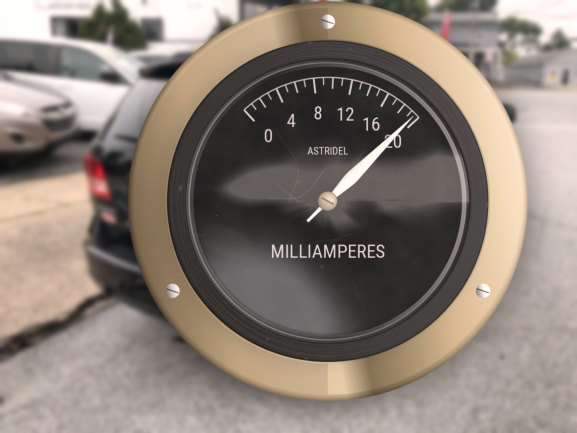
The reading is value=19.5 unit=mA
